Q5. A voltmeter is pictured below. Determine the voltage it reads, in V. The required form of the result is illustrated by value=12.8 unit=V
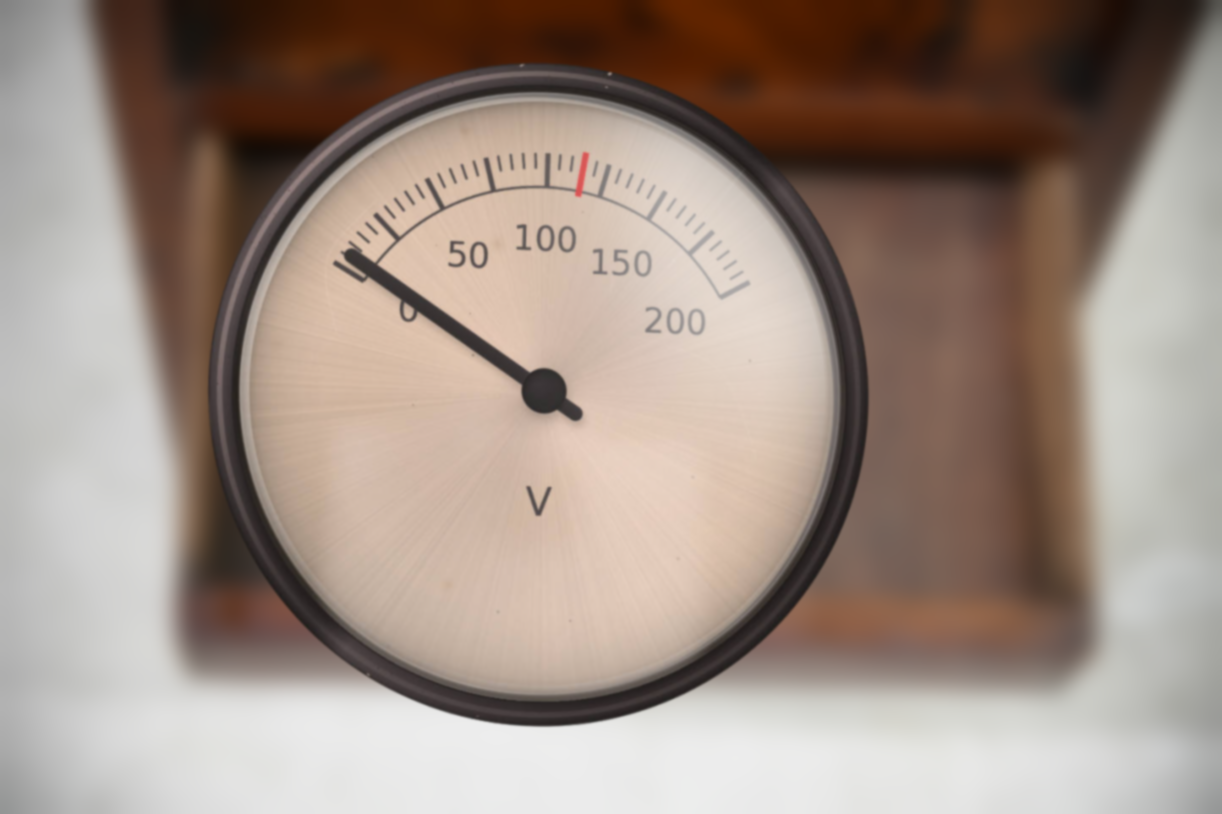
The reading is value=5 unit=V
